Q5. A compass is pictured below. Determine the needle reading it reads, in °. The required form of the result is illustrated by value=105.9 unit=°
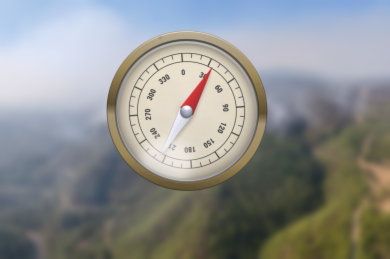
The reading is value=35 unit=°
